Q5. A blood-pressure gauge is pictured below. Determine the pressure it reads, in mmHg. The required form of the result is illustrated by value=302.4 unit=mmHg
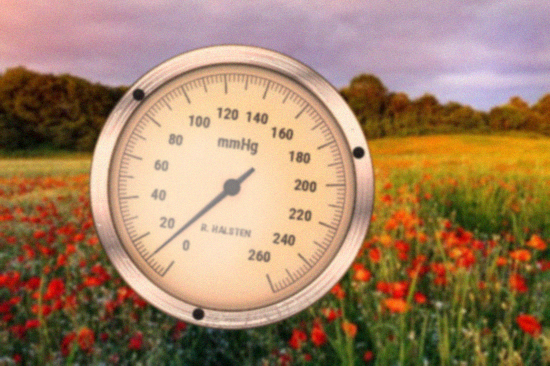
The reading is value=10 unit=mmHg
